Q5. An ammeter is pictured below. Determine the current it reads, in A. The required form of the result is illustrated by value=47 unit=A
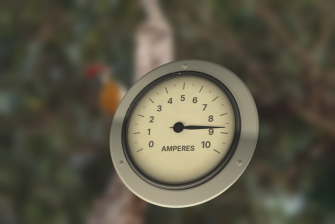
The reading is value=8.75 unit=A
